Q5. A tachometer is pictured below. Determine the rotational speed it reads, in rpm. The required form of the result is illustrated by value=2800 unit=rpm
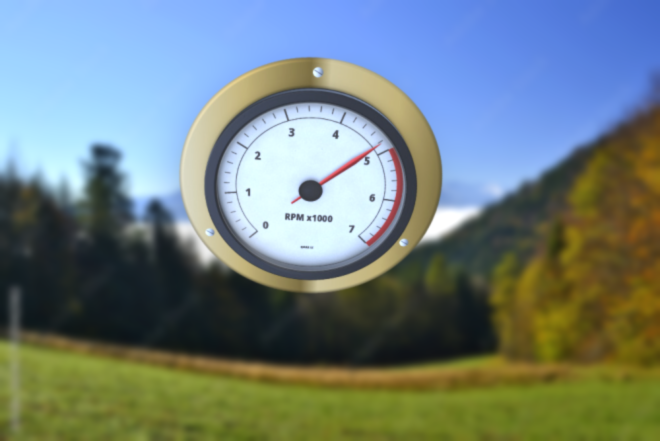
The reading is value=4800 unit=rpm
